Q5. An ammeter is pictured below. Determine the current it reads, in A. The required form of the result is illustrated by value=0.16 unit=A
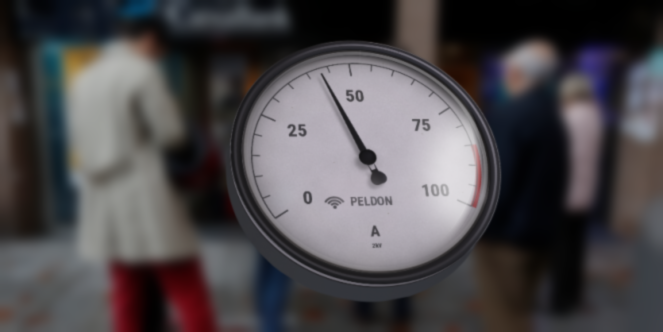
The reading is value=42.5 unit=A
